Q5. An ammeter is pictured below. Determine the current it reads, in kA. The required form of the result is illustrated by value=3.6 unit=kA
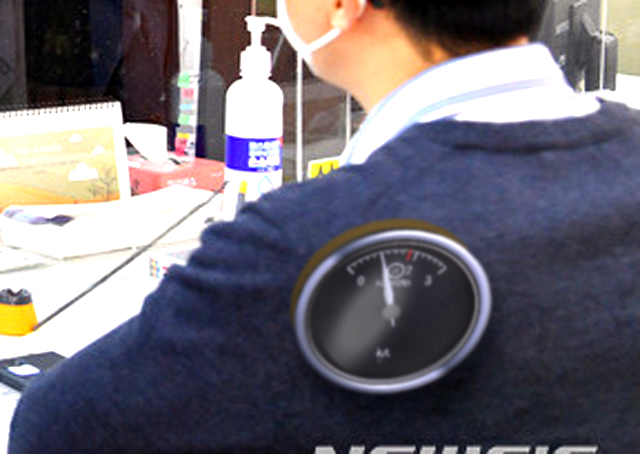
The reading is value=1 unit=kA
